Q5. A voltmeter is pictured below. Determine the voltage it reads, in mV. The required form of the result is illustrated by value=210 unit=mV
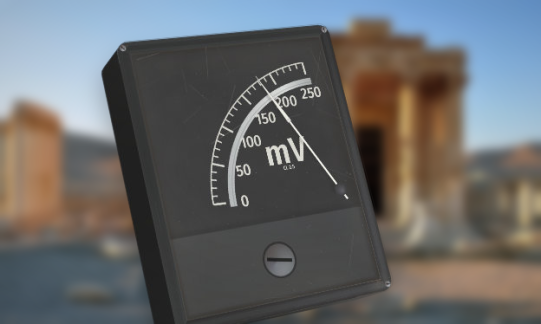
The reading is value=180 unit=mV
